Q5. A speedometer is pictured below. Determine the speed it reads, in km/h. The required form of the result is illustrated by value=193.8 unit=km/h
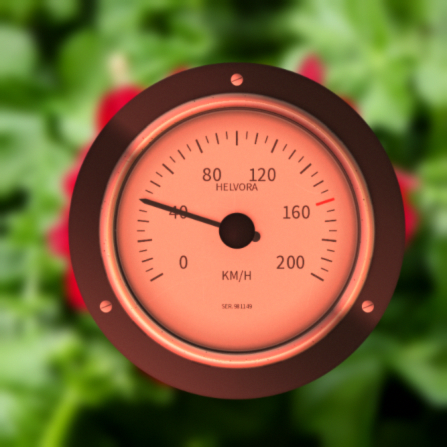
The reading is value=40 unit=km/h
